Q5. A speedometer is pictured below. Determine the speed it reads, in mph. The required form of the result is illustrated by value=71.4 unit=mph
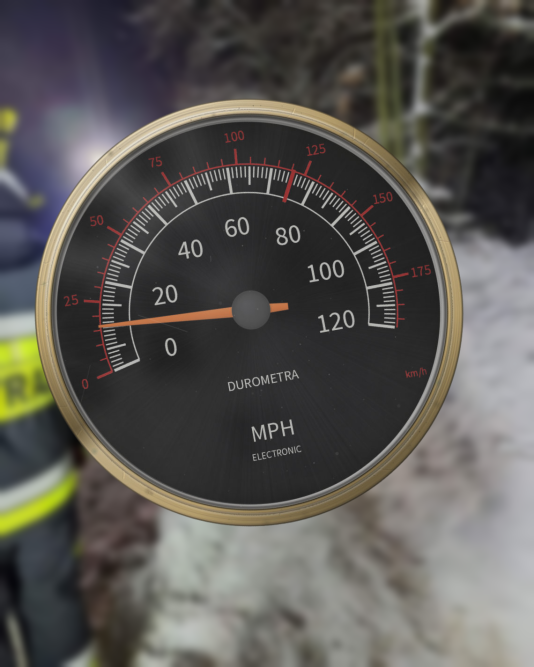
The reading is value=10 unit=mph
